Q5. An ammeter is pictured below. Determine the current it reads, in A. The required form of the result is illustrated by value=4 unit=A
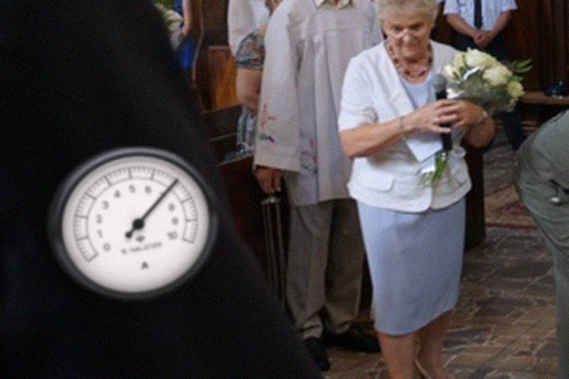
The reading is value=7 unit=A
